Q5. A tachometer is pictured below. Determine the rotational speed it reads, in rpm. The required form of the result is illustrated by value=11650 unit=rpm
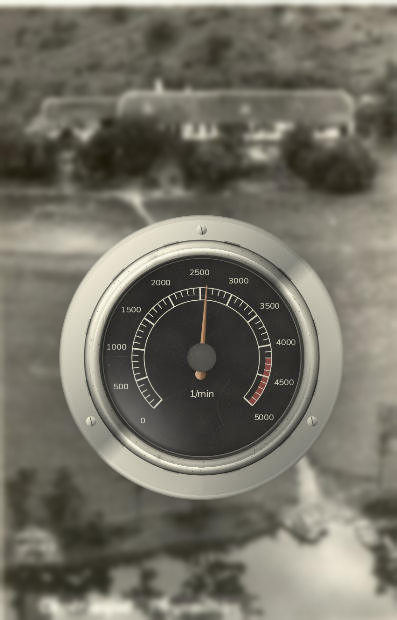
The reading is value=2600 unit=rpm
